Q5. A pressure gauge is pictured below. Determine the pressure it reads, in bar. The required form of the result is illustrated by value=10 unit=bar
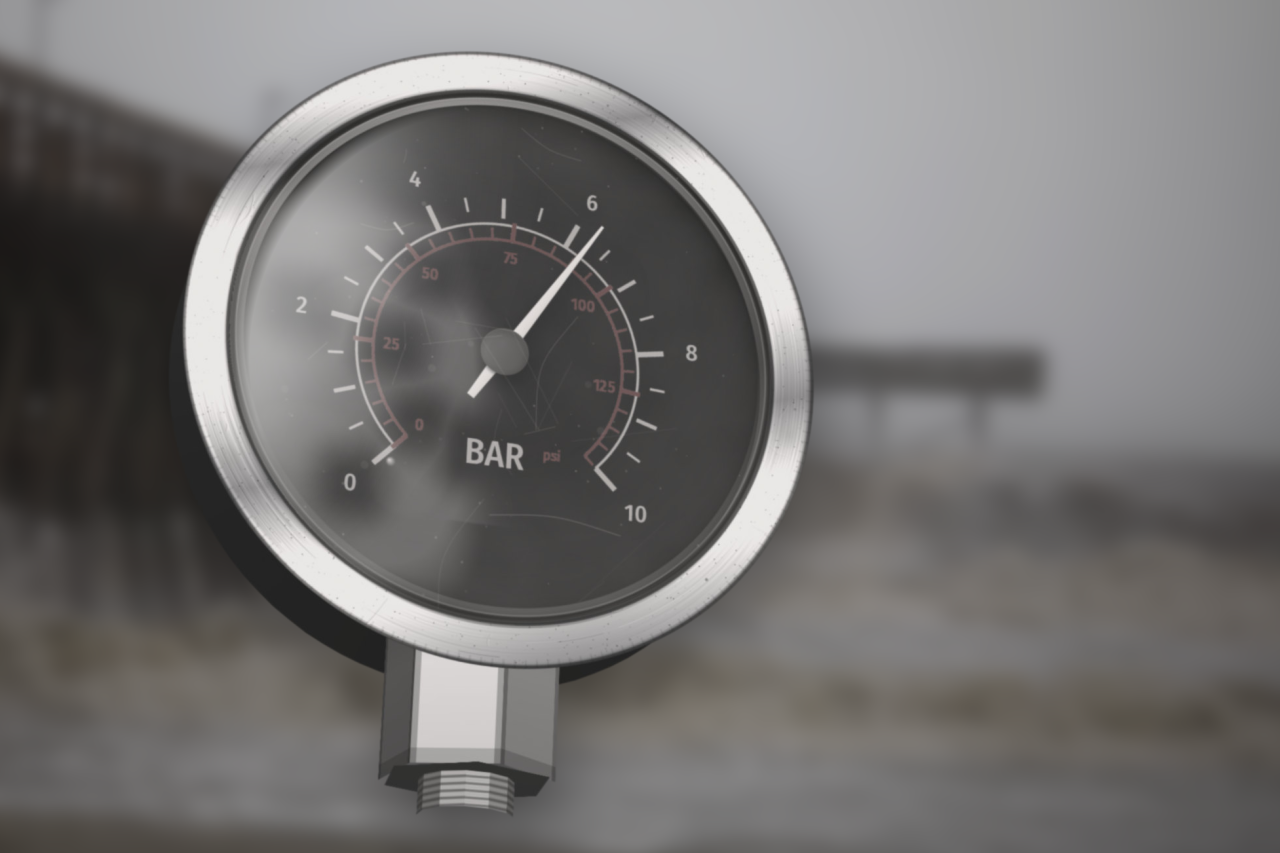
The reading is value=6.25 unit=bar
